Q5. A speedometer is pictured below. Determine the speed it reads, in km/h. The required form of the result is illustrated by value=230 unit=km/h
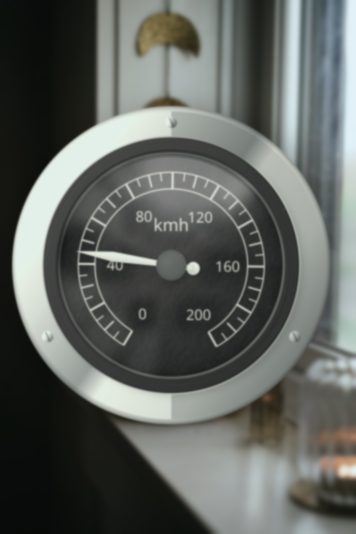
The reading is value=45 unit=km/h
